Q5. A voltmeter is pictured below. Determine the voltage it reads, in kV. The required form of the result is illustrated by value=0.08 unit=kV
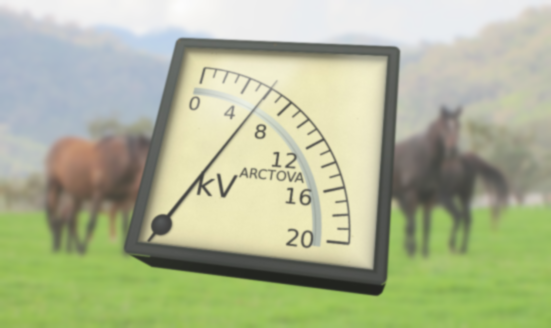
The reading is value=6 unit=kV
